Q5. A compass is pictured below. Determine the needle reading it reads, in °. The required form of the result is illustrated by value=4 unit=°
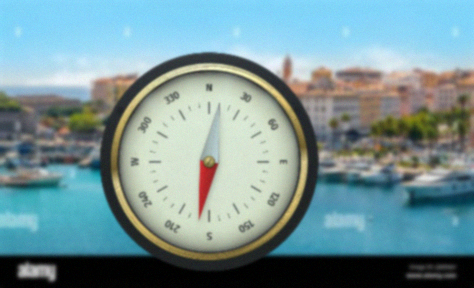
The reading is value=190 unit=°
